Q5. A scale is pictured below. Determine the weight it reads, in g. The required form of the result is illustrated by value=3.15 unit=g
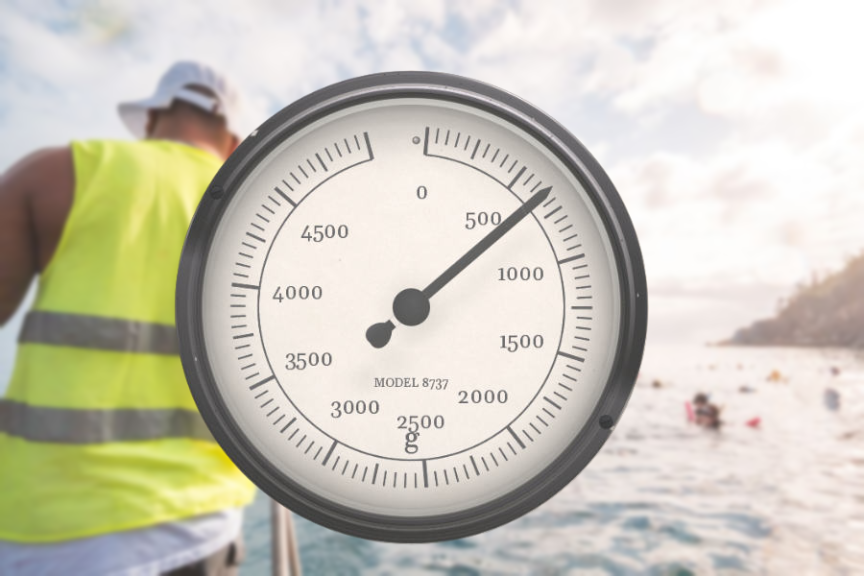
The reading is value=650 unit=g
